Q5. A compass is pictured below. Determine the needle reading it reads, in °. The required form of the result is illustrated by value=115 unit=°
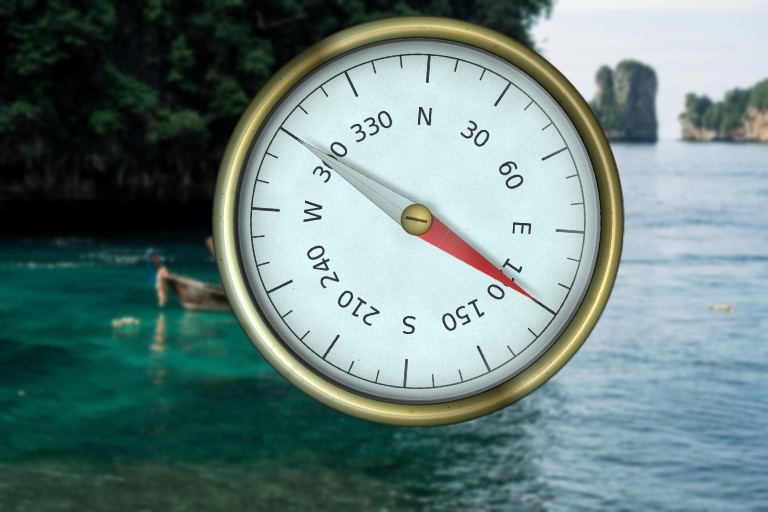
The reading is value=120 unit=°
